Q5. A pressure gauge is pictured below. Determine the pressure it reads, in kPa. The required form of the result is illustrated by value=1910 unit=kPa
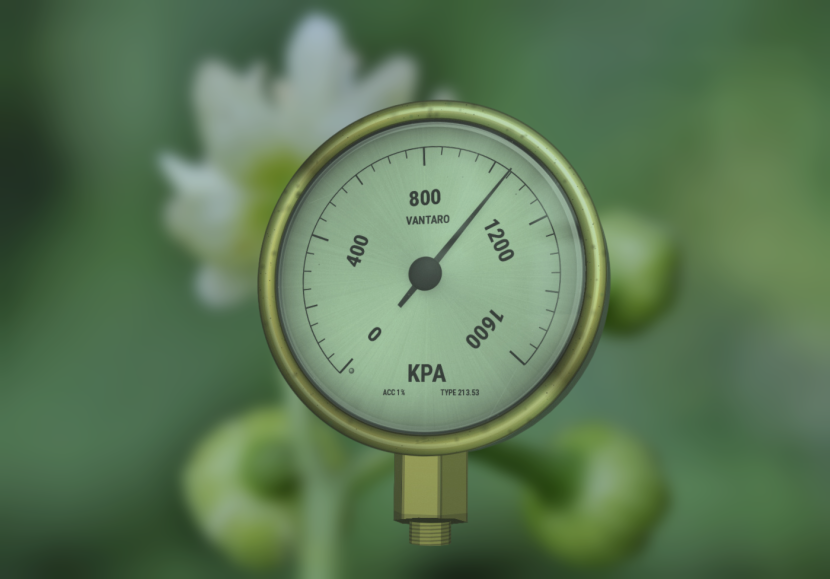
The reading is value=1050 unit=kPa
